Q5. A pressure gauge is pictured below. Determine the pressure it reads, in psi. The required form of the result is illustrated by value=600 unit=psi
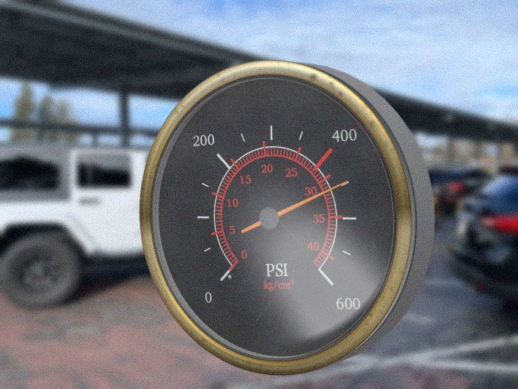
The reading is value=450 unit=psi
